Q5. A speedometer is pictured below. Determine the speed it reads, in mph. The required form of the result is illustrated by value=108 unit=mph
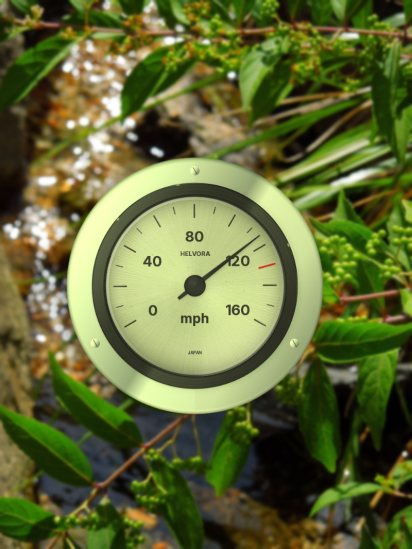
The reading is value=115 unit=mph
